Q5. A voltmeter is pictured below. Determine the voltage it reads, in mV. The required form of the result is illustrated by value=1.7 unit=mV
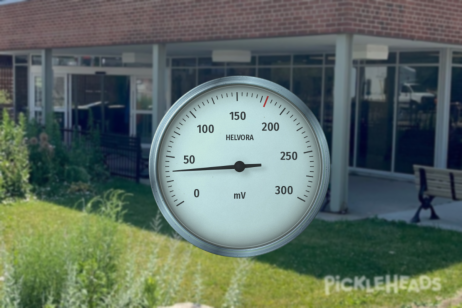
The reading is value=35 unit=mV
